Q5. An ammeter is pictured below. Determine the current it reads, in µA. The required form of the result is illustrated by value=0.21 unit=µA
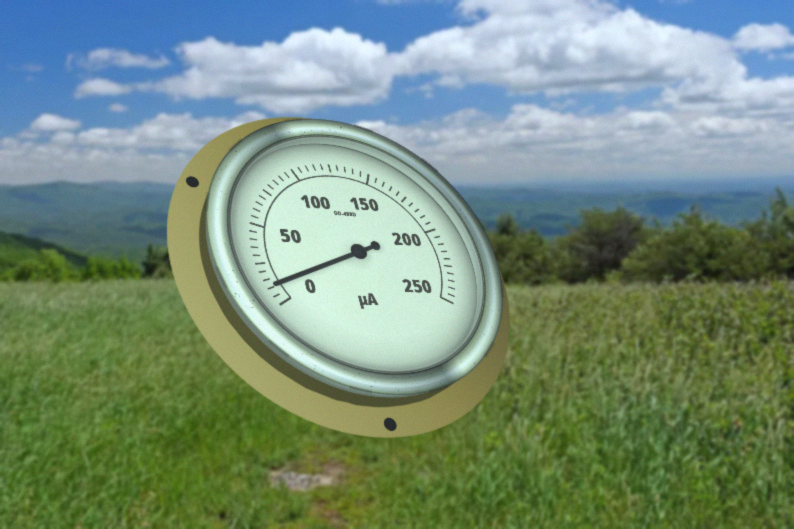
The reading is value=10 unit=µA
